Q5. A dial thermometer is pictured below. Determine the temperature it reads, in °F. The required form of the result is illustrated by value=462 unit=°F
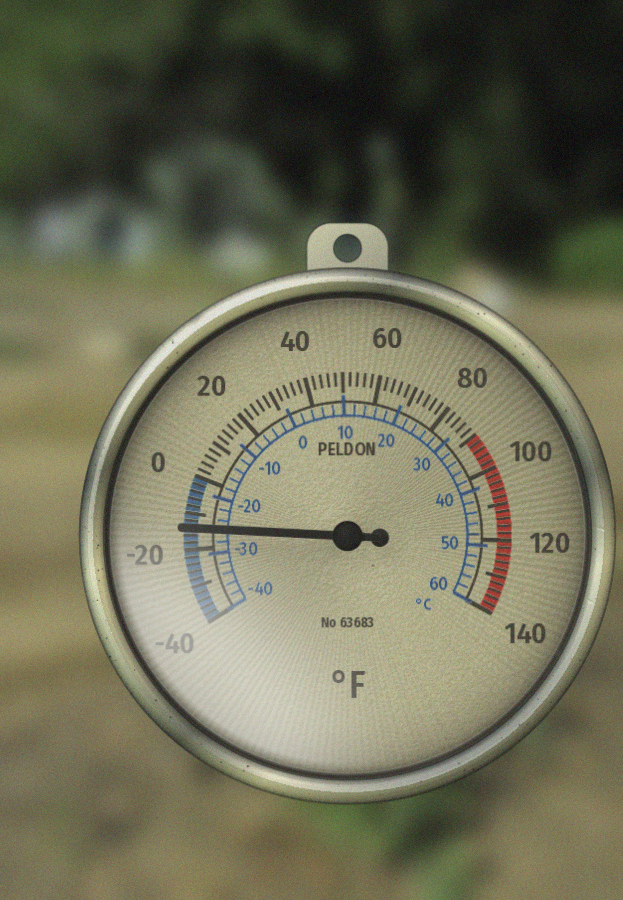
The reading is value=-14 unit=°F
